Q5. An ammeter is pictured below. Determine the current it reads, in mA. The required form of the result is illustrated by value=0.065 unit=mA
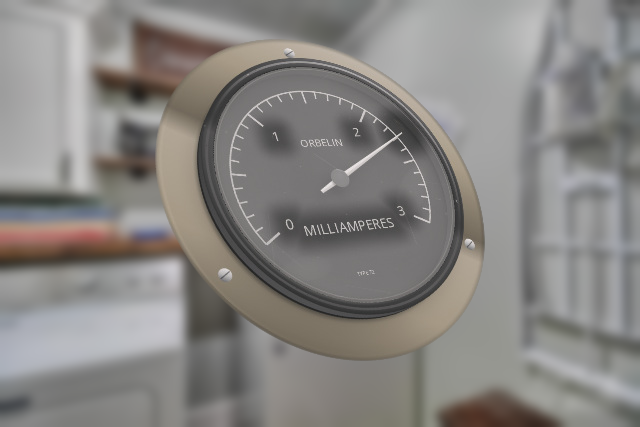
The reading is value=2.3 unit=mA
